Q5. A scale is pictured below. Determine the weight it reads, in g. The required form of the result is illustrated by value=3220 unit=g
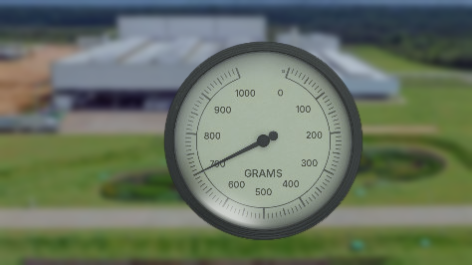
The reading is value=700 unit=g
